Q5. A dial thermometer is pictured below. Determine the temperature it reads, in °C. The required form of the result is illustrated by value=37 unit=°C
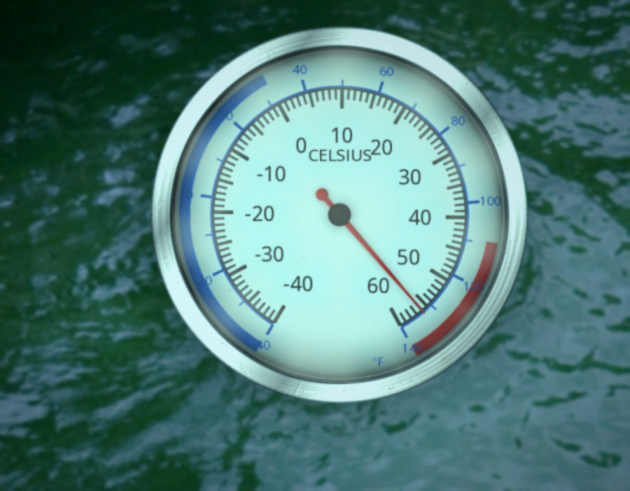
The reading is value=56 unit=°C
